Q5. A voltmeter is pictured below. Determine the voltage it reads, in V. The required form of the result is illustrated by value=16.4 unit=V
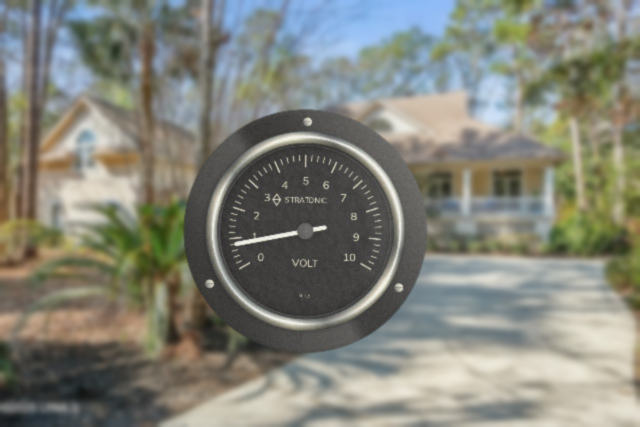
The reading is value=0.8 unit=V
